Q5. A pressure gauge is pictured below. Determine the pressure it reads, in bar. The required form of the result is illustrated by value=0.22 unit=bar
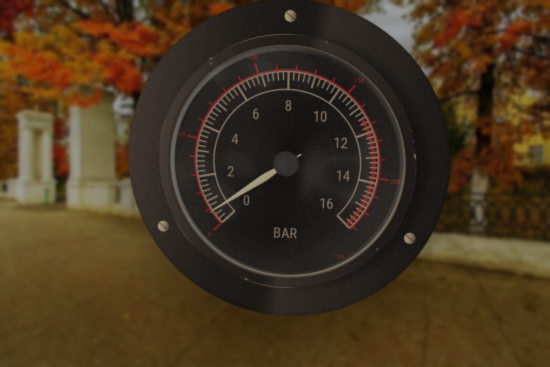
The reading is value=0.6 unit=bar
